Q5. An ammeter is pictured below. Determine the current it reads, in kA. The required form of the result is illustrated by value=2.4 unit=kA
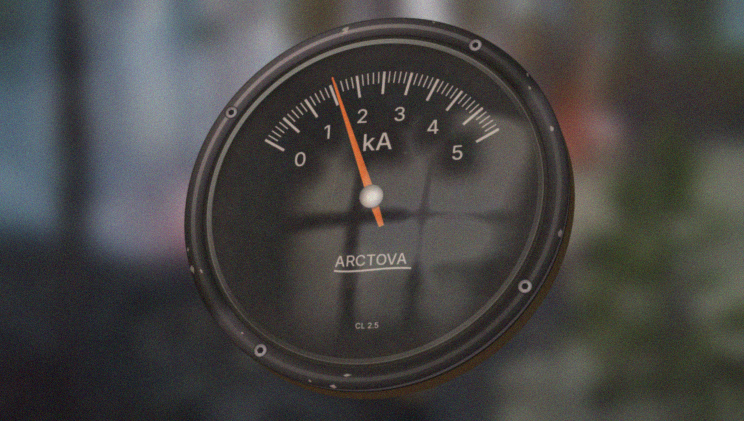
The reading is value=1.6 unit=kA
